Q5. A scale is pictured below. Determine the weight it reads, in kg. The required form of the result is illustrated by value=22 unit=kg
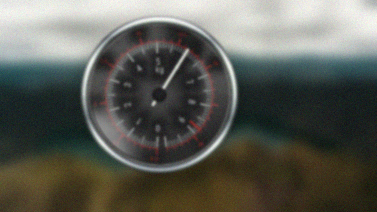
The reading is value=6 unit=kg
